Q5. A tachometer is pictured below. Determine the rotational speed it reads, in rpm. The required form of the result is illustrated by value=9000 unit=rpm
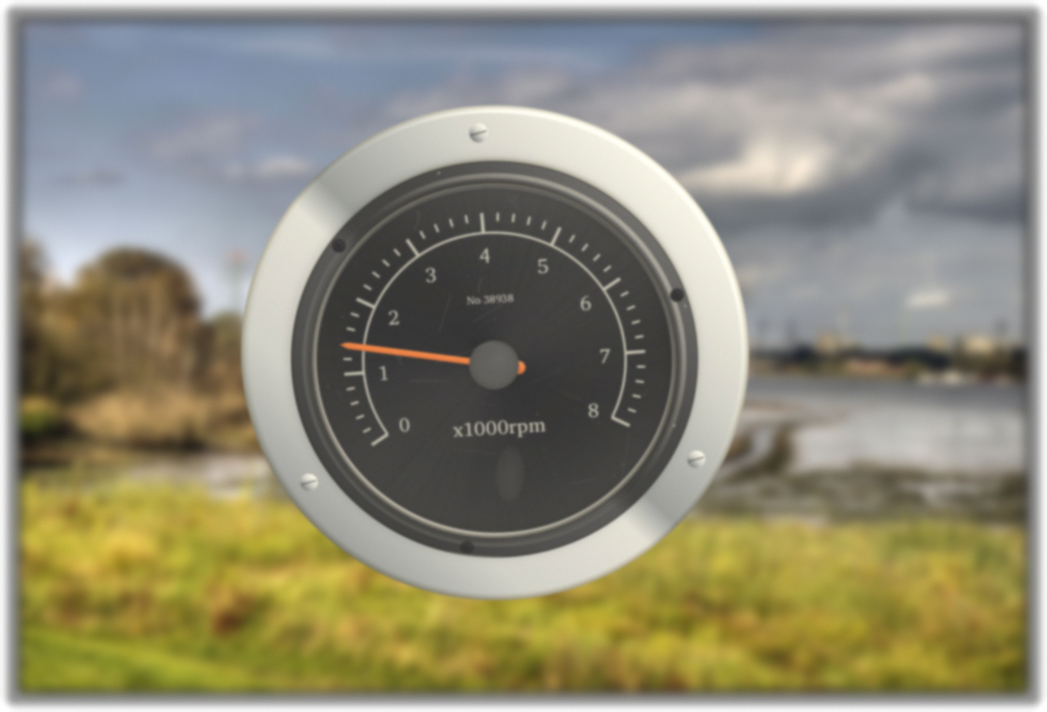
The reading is value=1400 unit=rpm
